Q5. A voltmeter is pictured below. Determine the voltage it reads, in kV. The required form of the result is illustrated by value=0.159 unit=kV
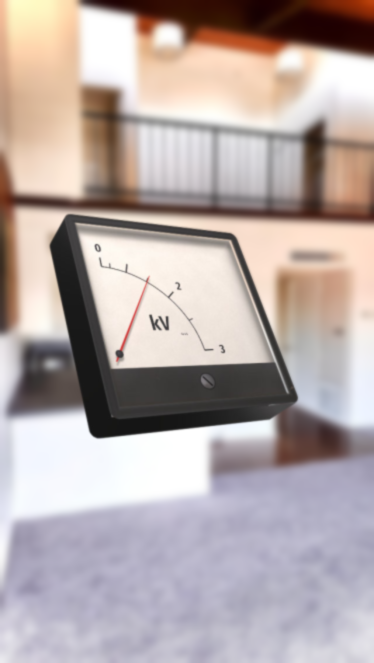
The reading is value=1.5 unit=kV
